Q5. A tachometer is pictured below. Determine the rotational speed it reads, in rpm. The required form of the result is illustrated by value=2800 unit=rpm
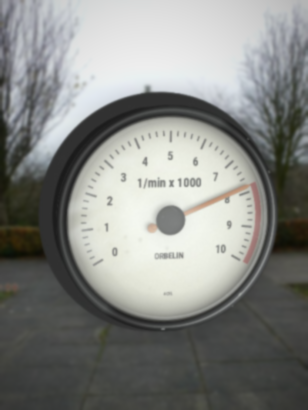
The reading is value=7800 unit=rpm
